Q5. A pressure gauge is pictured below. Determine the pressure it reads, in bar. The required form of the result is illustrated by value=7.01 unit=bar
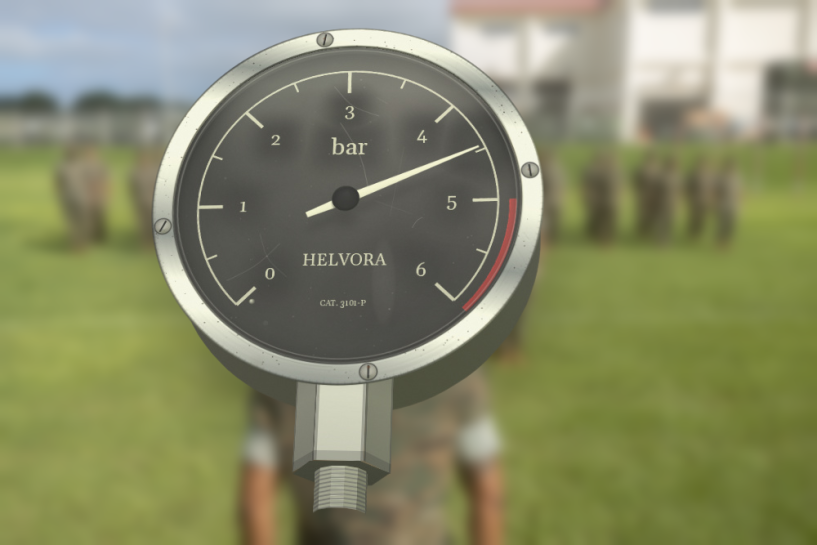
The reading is value=4.5 unit=bar
